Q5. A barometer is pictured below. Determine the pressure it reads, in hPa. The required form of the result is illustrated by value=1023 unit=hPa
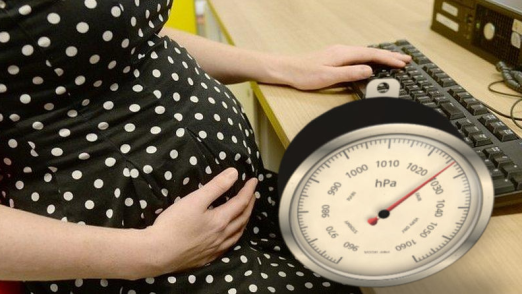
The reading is value=1025 unit=hPa
